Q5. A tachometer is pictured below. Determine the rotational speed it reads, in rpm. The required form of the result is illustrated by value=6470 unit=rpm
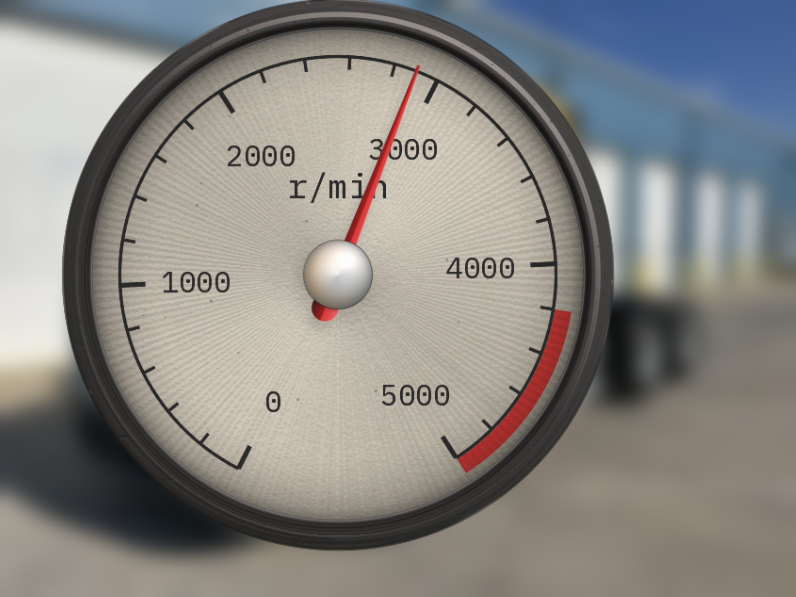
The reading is value=2900 unit=rpm
